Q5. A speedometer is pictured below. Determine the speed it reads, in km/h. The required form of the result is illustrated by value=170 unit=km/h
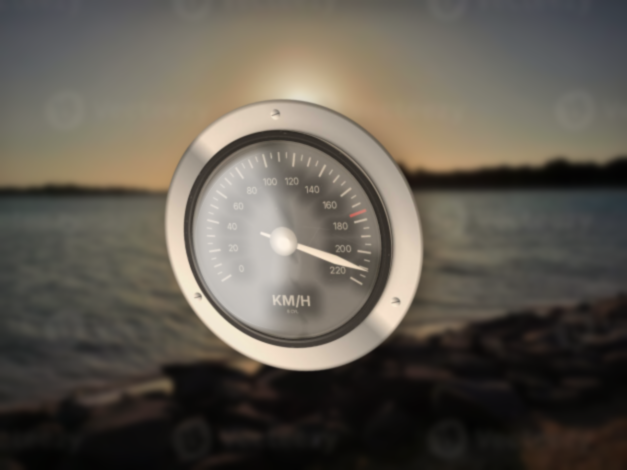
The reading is value=210 unit=km/h
